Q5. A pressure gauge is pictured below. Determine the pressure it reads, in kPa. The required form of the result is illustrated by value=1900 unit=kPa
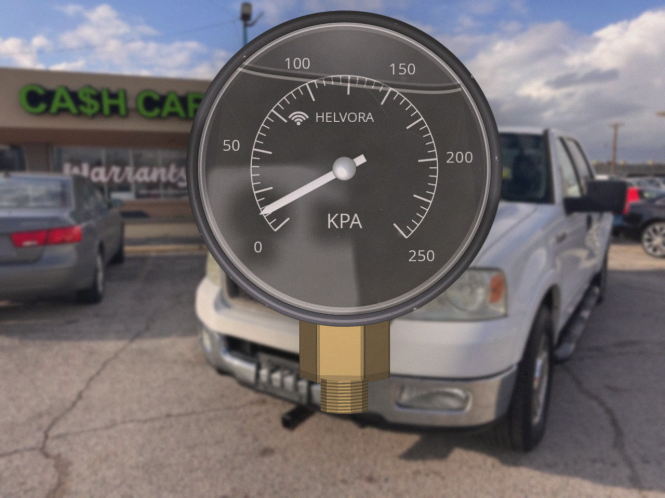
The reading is value=12.5 unit=kPa
